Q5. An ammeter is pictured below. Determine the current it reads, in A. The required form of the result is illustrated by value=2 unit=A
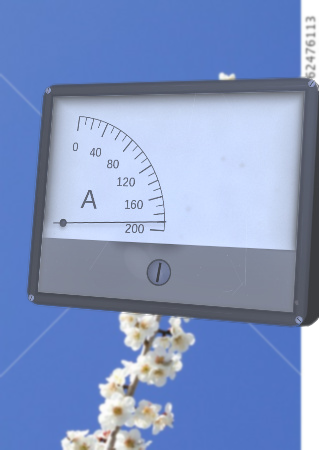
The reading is value=190 unit=A
